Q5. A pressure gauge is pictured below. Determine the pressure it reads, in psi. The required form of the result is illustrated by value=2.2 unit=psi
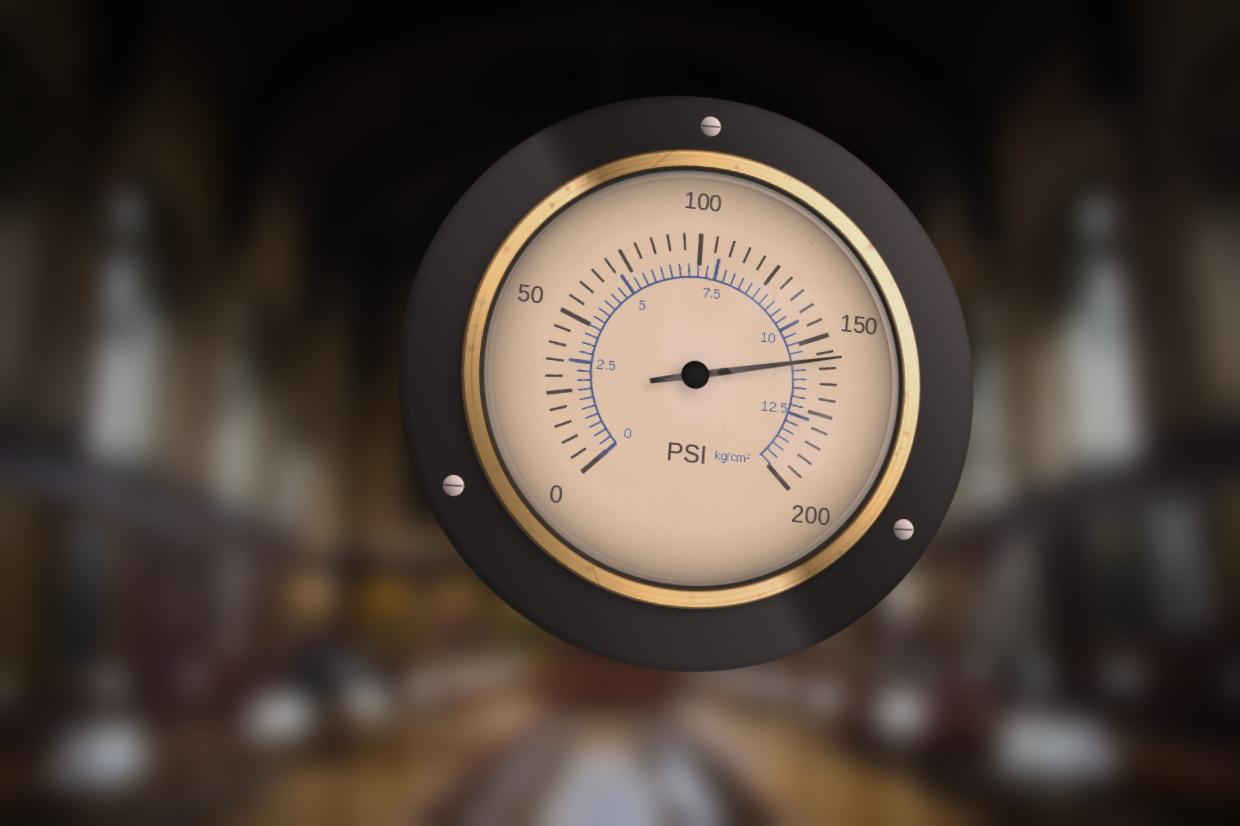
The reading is value=157.5 unit=psi
